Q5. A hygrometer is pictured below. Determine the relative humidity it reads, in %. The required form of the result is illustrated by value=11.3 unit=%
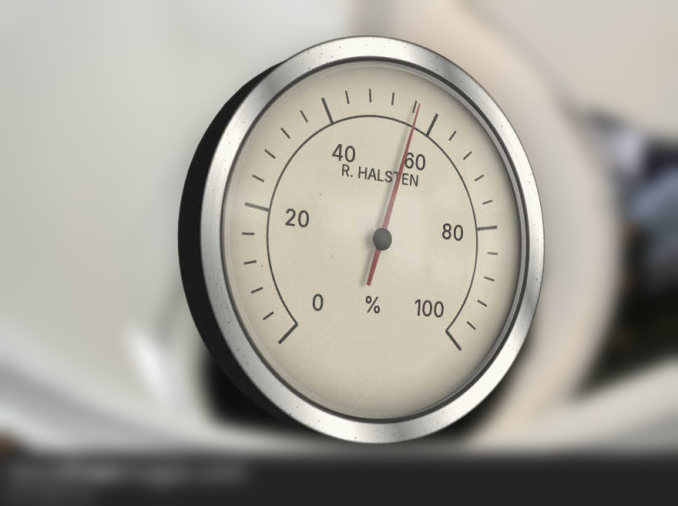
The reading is value=56 unit=%
